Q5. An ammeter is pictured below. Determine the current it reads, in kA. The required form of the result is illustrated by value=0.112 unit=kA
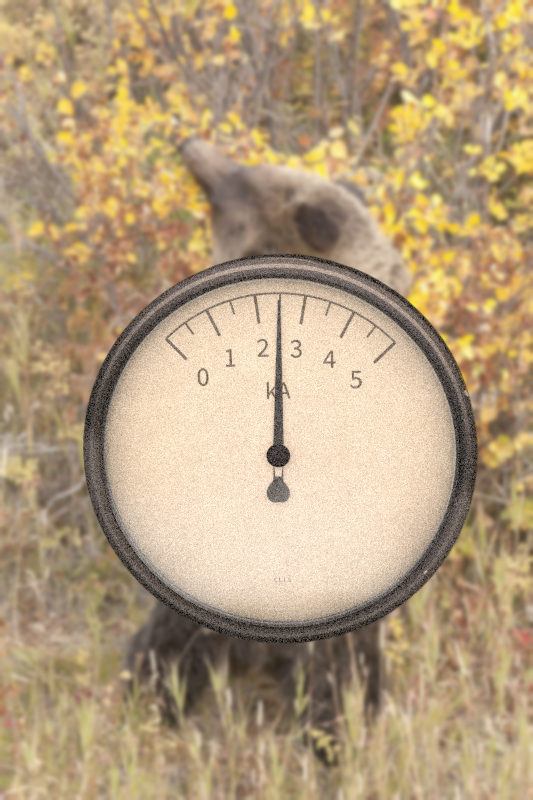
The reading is value=2.5 unit=kA
